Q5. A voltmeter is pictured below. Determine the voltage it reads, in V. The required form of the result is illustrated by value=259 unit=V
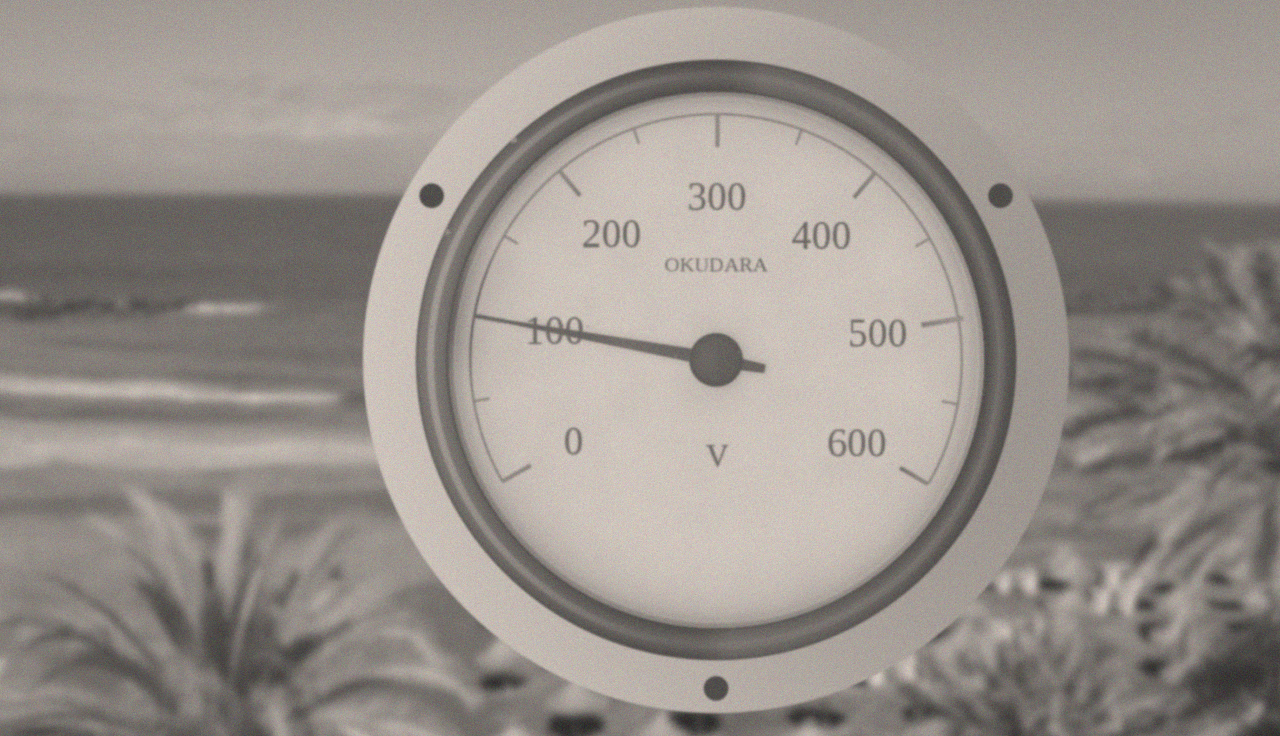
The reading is value=100 unit=V
